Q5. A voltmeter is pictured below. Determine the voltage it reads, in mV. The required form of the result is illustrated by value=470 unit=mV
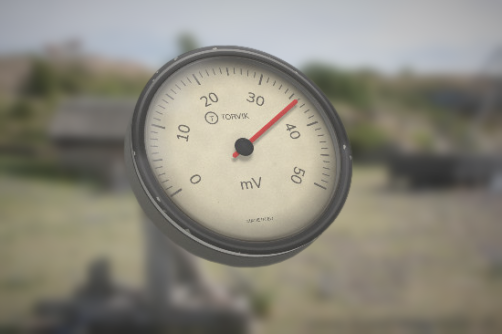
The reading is value=36 unit=mV
